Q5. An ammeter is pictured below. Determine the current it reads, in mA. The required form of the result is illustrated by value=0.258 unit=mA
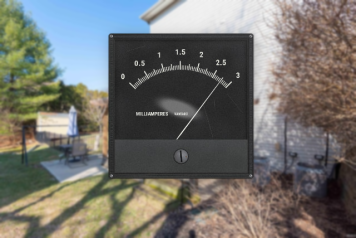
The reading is value=2.75 unit=mA
